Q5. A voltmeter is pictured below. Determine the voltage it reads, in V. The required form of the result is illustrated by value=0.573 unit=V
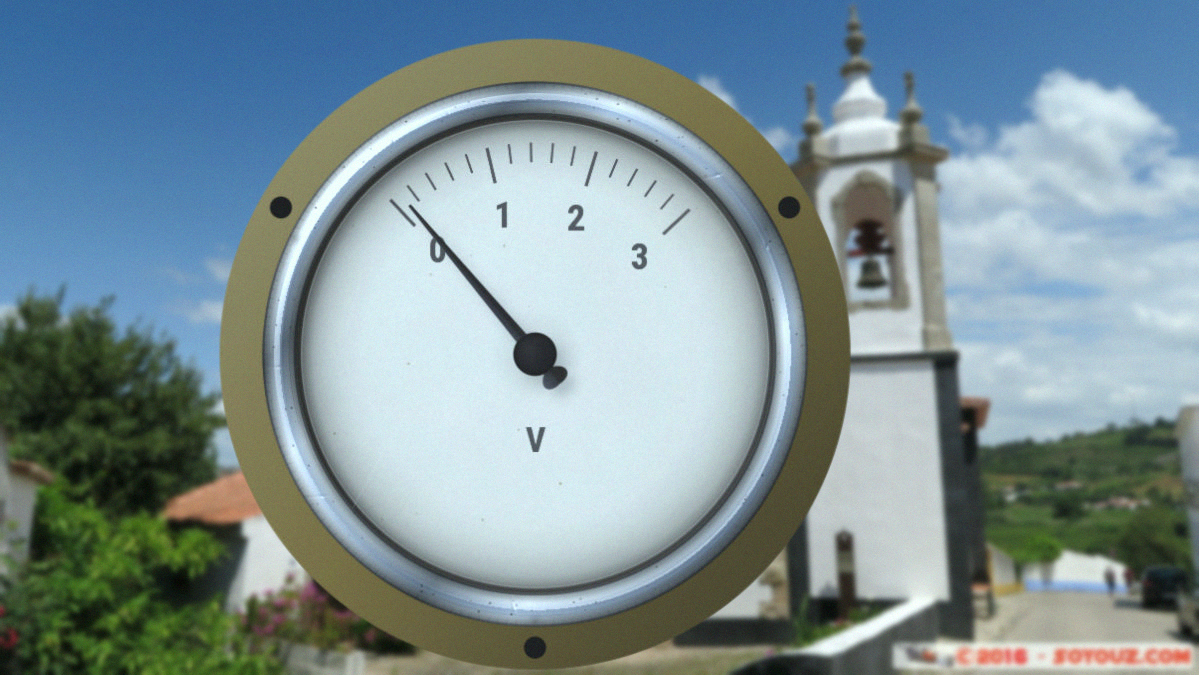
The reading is value=0.1 unit=V
